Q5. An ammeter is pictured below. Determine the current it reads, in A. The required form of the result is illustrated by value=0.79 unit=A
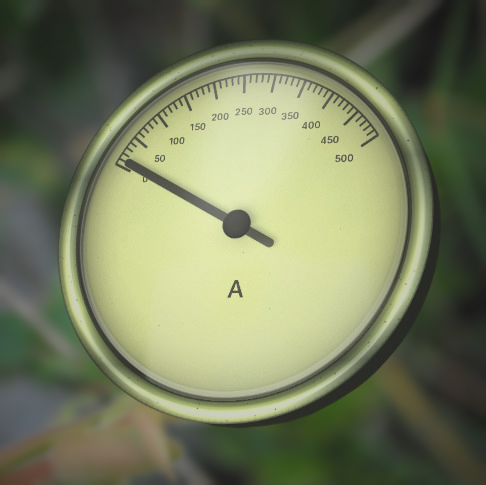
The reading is value=10 unit=A
